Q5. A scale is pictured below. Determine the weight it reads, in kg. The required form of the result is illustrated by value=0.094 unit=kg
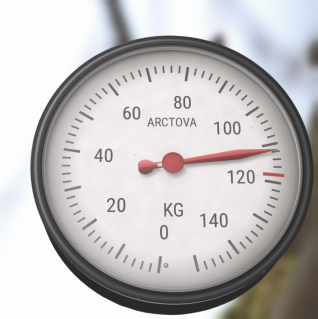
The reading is value=112 unit=kg
